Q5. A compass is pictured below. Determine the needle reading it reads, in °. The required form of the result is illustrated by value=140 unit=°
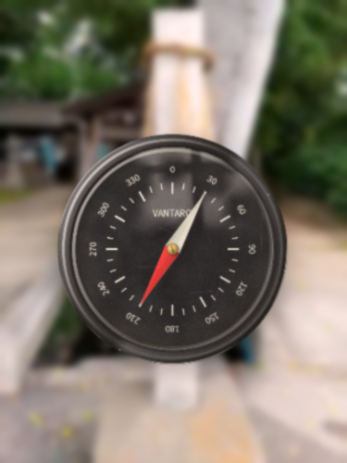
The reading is value=210 unit=°
